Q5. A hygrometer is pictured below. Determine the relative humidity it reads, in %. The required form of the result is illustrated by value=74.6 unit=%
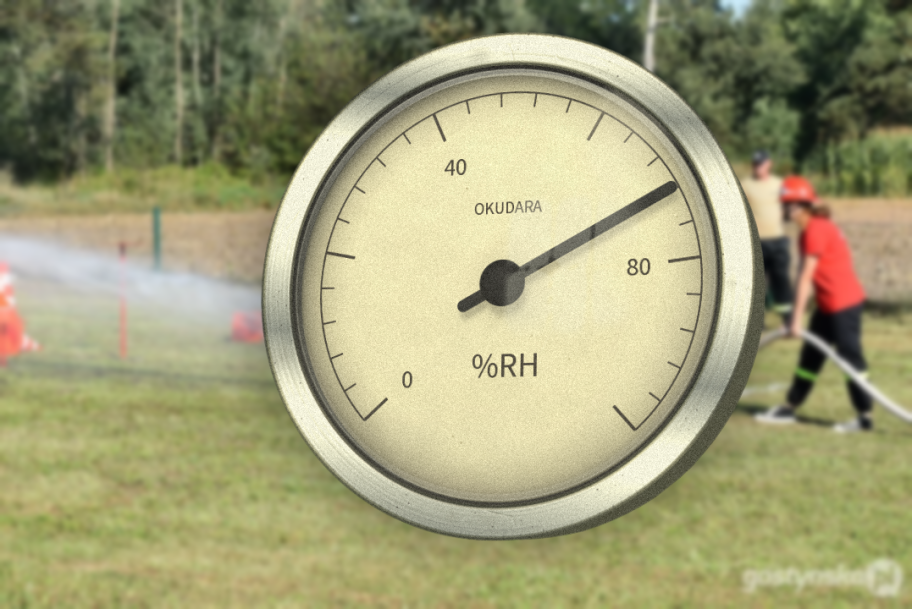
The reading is value=72 unit=%
